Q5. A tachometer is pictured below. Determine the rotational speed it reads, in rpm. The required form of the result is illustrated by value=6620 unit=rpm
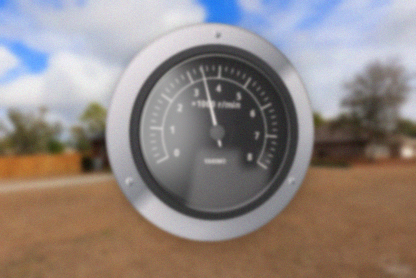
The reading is value=3400 unit=rpm
